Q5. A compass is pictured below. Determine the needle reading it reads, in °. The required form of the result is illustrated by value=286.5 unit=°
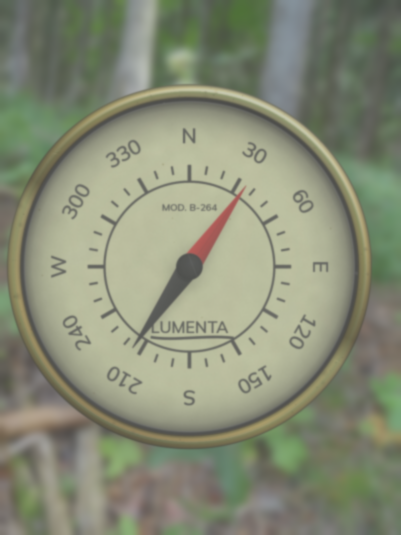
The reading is value=35 unit=°
